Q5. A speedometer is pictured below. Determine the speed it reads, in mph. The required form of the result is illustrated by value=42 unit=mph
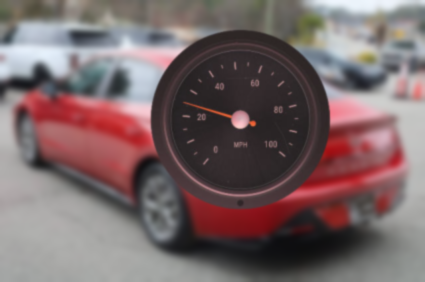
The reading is value=25 unit=mph
